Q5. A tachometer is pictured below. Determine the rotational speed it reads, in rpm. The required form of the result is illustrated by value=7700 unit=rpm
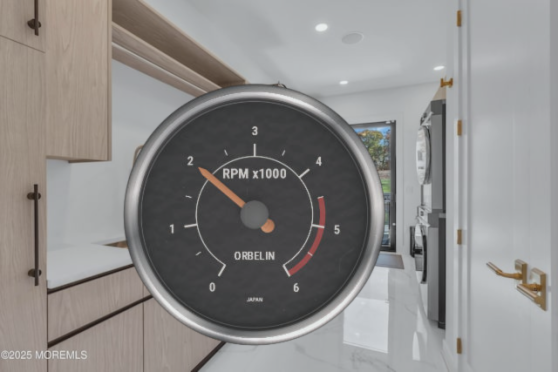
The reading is value=2000 unit=rpm
